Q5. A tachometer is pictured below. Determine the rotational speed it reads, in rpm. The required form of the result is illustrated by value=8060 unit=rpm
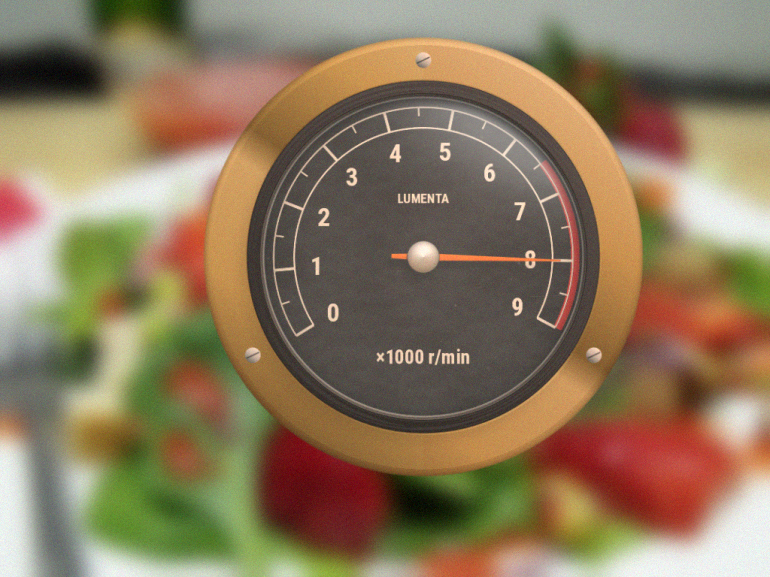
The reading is value=8000 unit=rpm
